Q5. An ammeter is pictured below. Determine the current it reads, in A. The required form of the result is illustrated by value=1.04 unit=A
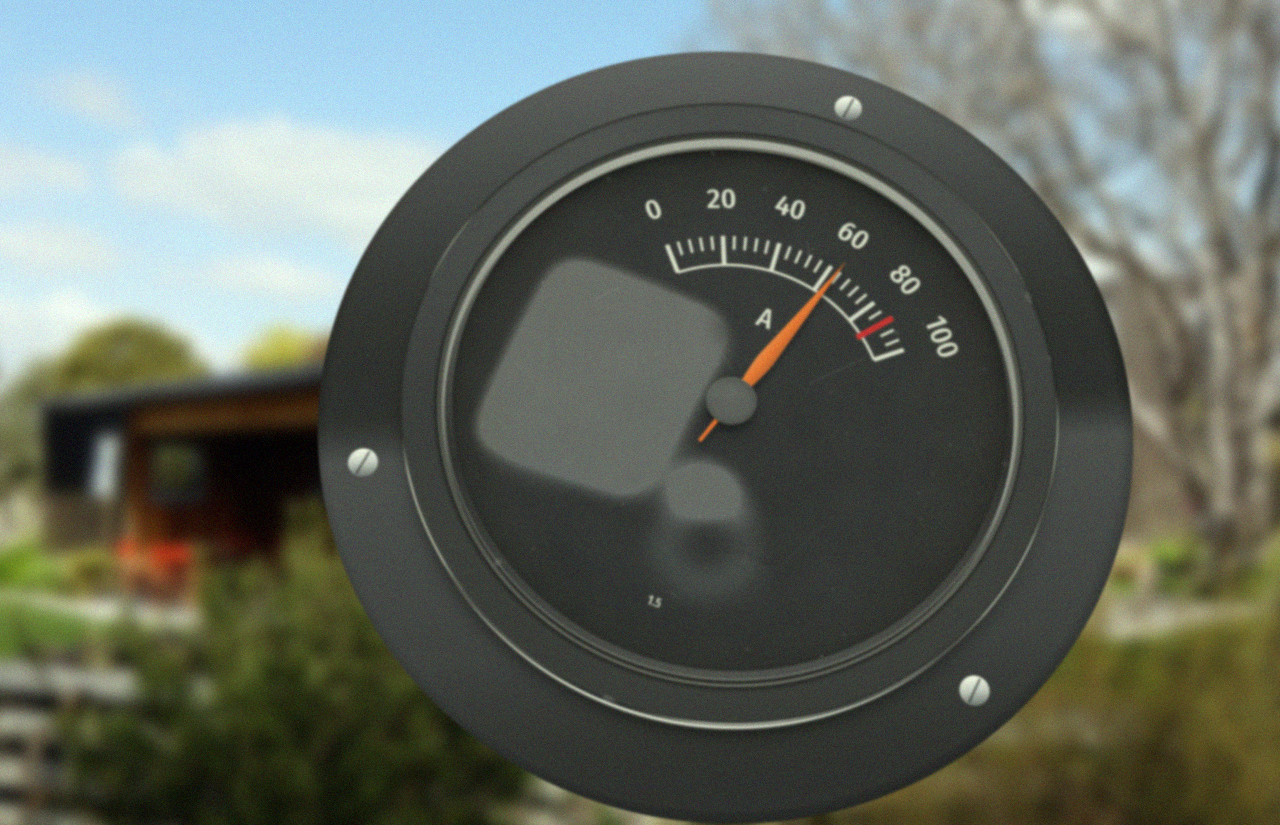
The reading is value=64 unit=A
